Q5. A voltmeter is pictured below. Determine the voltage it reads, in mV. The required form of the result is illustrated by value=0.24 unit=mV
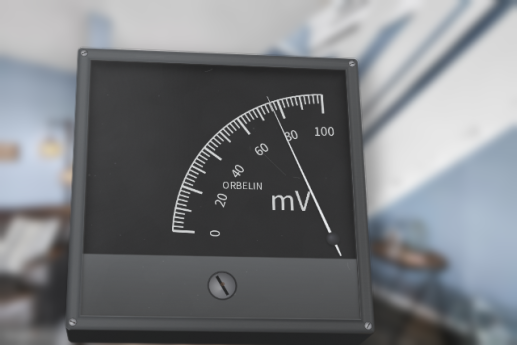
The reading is value=76 unit=mV
